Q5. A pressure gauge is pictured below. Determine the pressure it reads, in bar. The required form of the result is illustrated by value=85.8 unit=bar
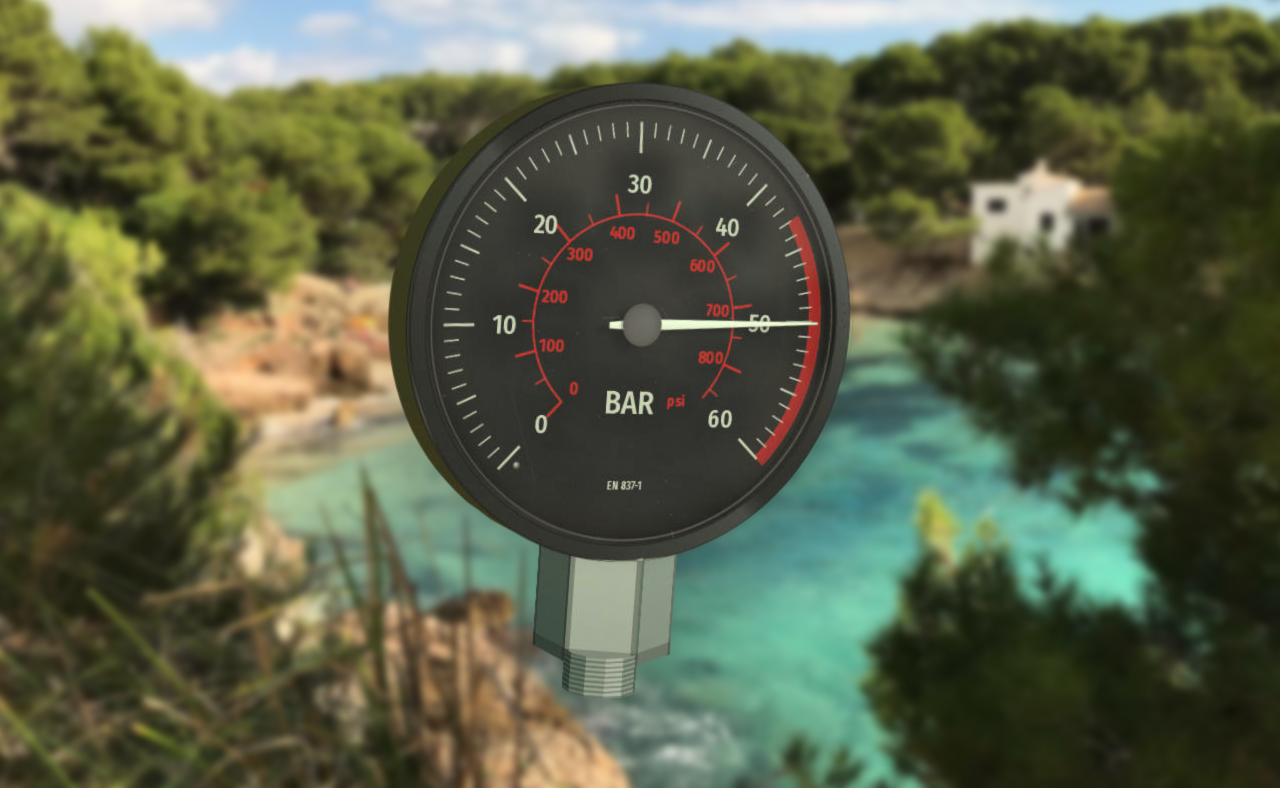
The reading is value=50 unit=bar
